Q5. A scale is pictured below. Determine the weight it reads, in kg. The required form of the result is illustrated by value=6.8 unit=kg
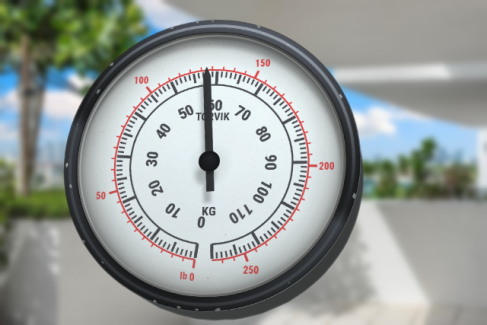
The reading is value=58 unit=kg
